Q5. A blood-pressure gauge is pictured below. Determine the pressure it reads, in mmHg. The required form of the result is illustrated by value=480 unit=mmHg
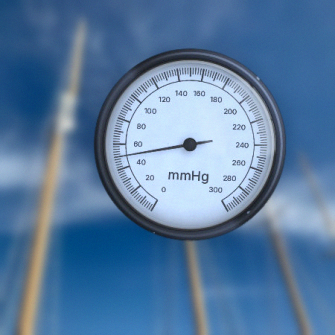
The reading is value=50 unit=mmHg
